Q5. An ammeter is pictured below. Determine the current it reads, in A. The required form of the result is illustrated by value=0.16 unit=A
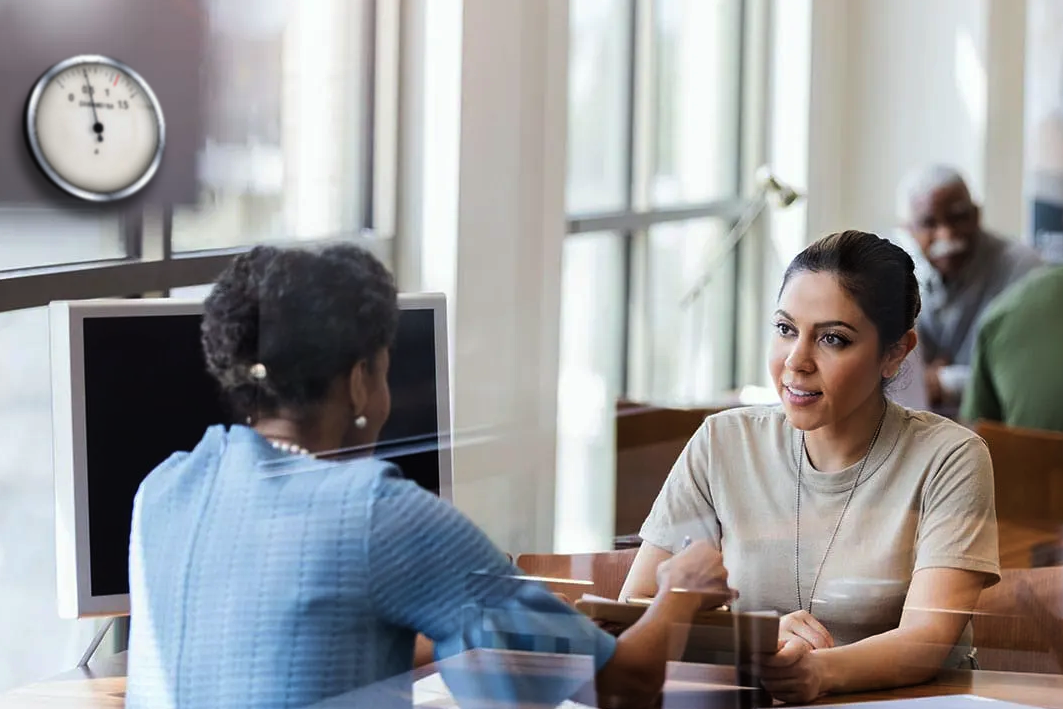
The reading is value=0.5 unit=A
